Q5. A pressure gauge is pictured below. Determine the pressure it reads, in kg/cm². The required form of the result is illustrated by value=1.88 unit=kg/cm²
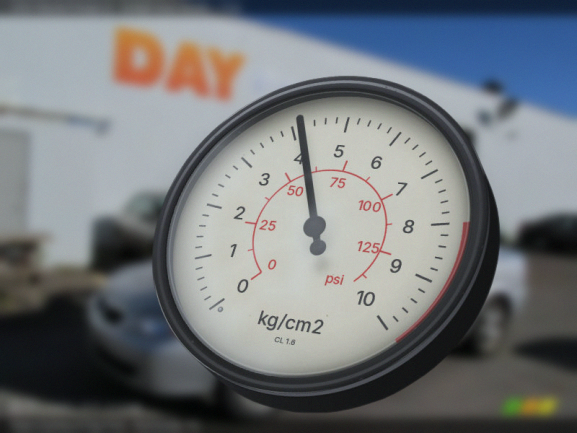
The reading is value=4.2 unit=kg/cm²
